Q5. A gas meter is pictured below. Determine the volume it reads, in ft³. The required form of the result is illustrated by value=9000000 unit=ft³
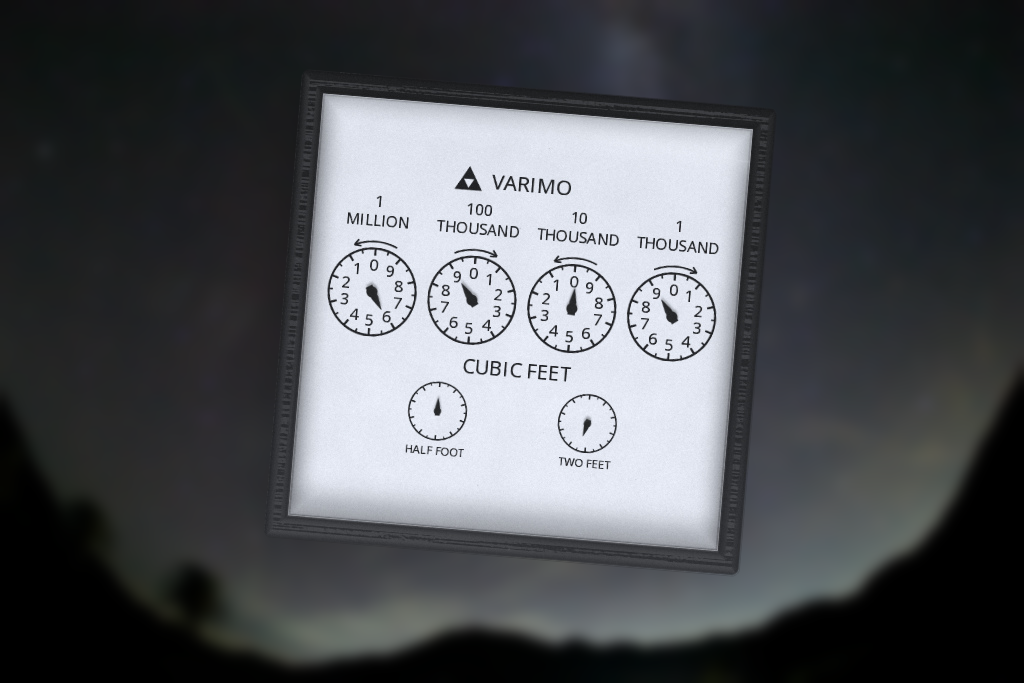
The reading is value=589900 unit=ft³
